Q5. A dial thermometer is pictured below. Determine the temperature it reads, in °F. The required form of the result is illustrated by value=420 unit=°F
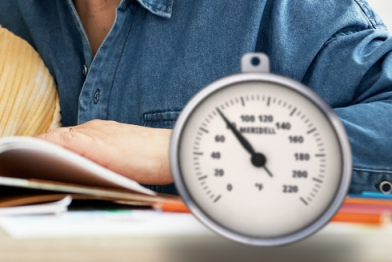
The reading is value=80 unit=°F
